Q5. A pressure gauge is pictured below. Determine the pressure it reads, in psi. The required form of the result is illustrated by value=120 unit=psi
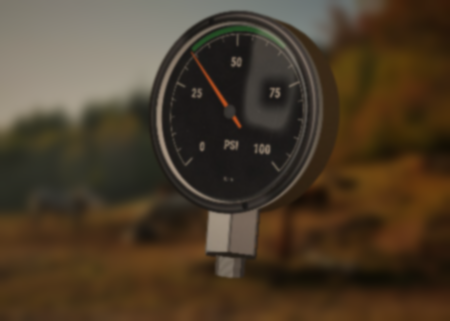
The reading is value=35 unit=psi
